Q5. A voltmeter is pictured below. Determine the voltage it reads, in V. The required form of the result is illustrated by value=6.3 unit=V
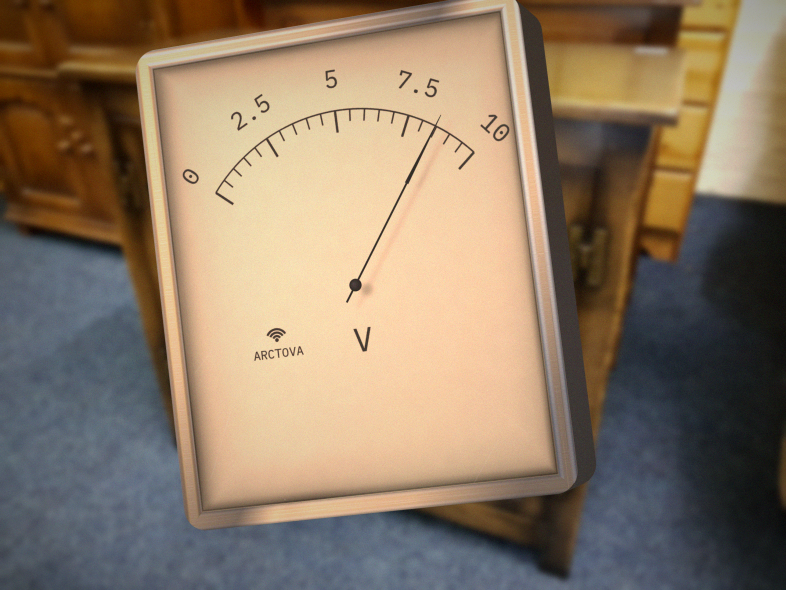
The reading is value=8.5 unit=V
